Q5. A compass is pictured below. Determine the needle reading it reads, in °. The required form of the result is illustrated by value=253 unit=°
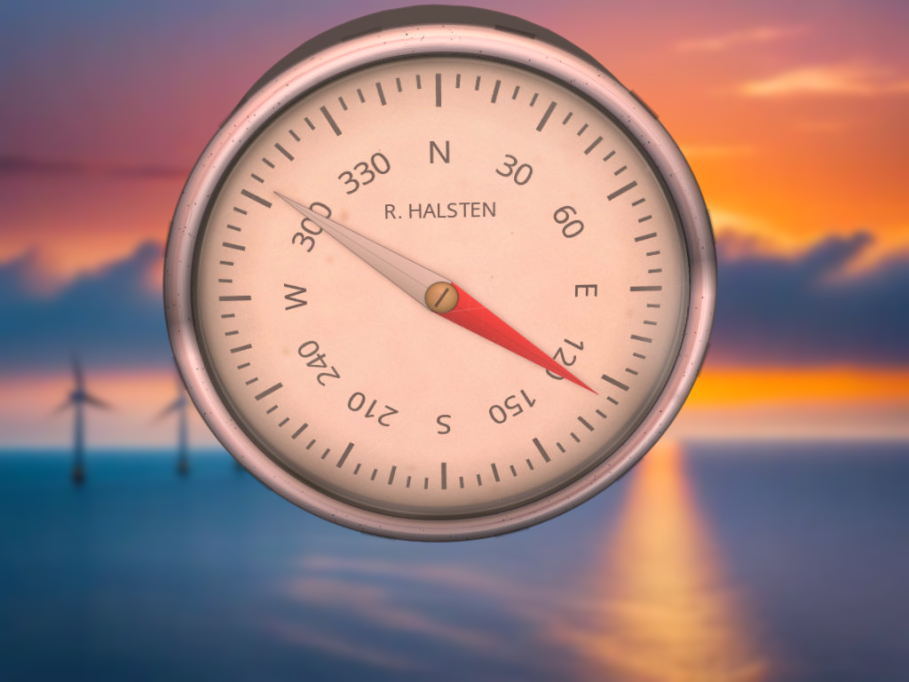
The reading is value=125 unit=°
